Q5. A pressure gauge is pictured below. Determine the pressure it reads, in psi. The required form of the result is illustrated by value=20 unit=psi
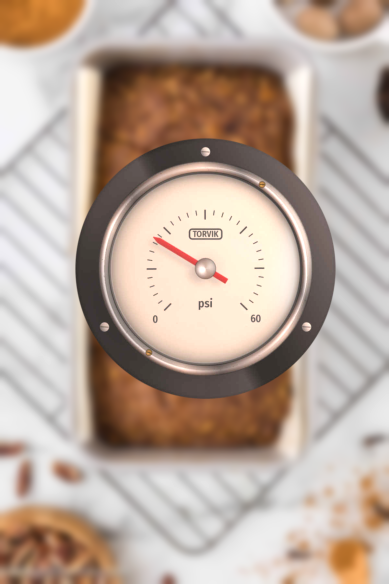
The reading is value=17 unit=psi
